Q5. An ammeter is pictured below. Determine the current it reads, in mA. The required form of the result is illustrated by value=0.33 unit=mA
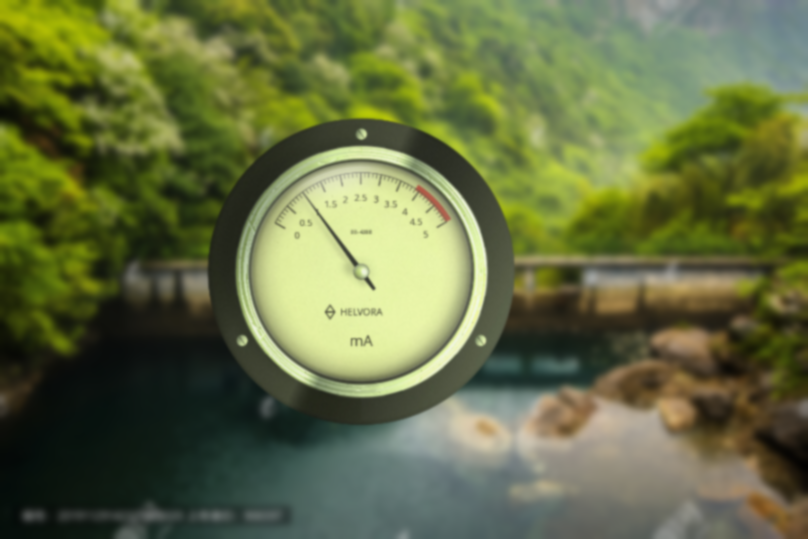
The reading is value=1 unit=mA
